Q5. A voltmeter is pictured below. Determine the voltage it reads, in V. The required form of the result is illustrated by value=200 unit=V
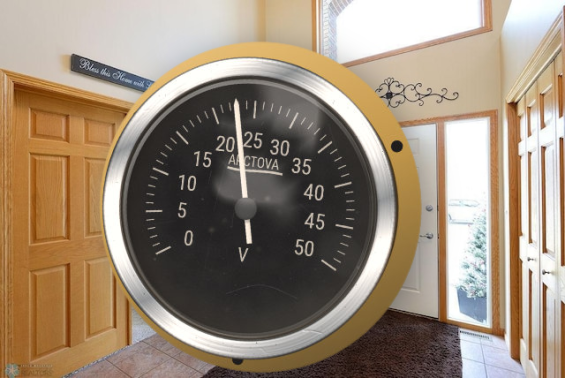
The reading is value=23 unit=V
